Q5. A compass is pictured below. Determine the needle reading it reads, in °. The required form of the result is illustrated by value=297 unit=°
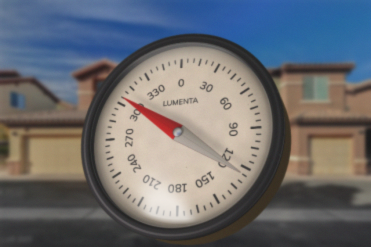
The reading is value=305 unit=°
